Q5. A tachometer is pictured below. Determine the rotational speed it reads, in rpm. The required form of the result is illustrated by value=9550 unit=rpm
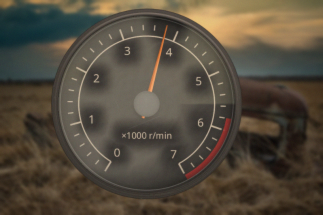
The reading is value=3800 unit=rpm
